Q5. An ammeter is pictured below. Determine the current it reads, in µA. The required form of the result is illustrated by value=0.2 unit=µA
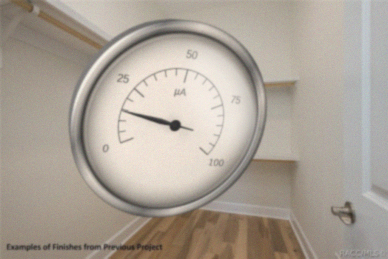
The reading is value=15 unit=µA
